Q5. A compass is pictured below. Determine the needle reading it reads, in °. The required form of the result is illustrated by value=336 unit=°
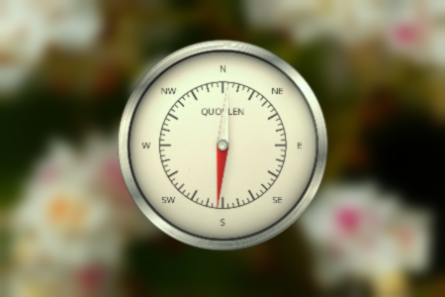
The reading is value=185 unit=°
